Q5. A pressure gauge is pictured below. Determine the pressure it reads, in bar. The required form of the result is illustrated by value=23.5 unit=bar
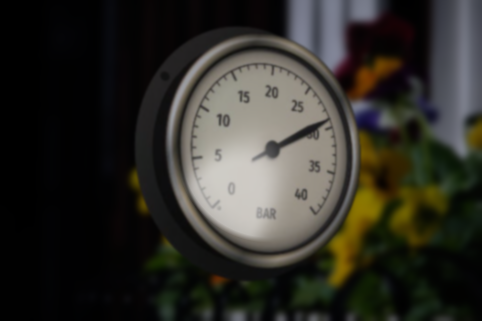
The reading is value=29 unit=bar
